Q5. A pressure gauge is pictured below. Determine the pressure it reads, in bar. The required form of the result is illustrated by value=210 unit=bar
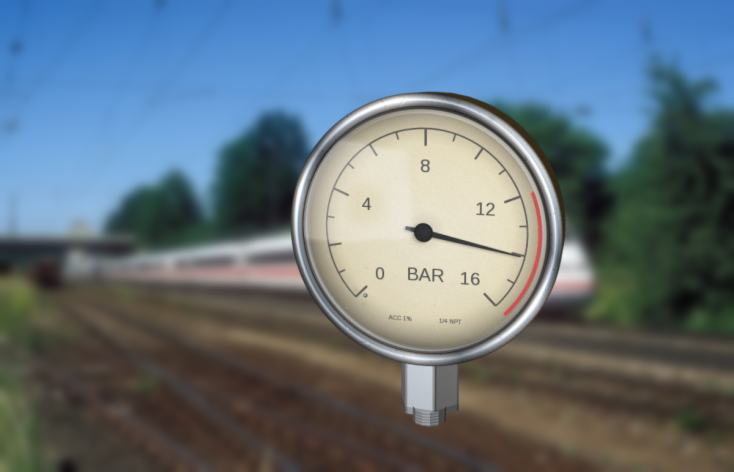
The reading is value=14 unit=bar
